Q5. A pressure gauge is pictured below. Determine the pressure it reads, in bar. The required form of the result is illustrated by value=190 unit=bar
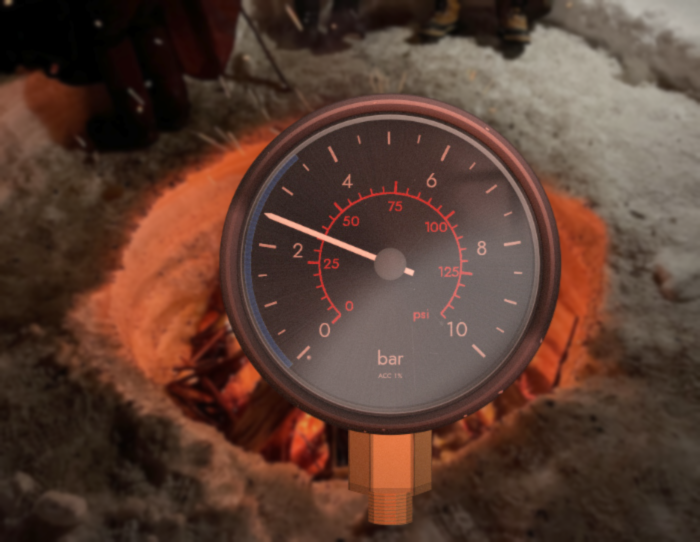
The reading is value=2.5 unit=bar
